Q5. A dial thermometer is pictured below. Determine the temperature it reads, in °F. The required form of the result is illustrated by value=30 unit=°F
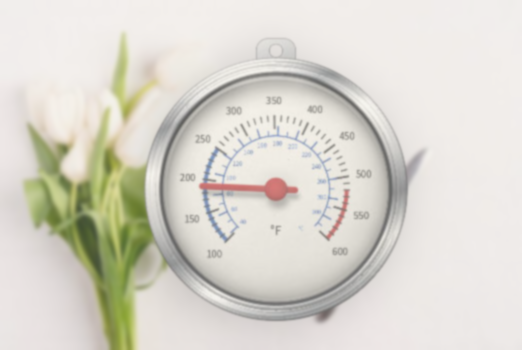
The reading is value=190 unit=°F
